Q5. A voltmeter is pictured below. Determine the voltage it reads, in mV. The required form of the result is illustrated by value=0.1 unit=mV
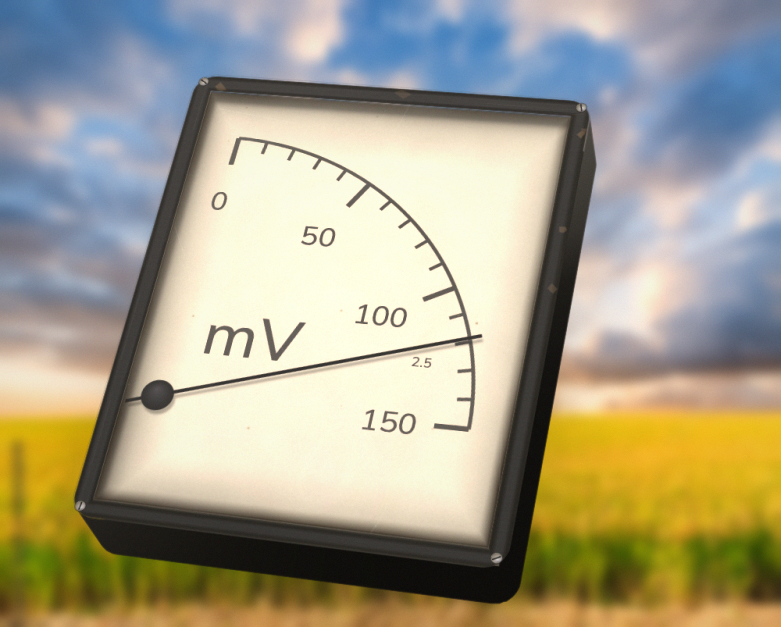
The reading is value=120 unit=mV
